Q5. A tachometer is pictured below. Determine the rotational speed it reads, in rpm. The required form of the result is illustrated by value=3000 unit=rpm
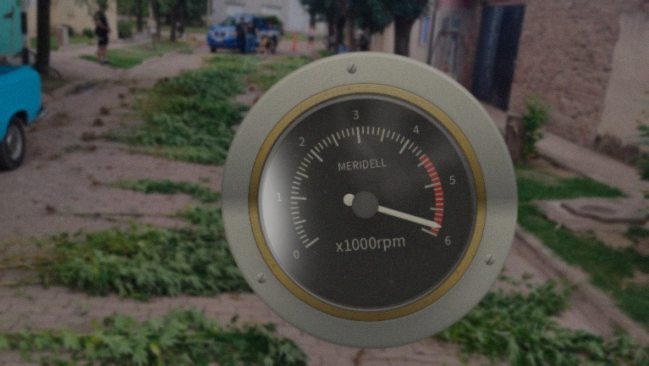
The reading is value=5800 unit=rpm
